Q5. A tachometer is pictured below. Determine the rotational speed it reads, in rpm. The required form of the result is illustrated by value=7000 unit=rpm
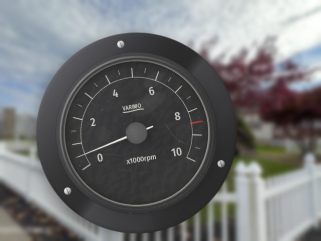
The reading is value=500 unit=rpm
